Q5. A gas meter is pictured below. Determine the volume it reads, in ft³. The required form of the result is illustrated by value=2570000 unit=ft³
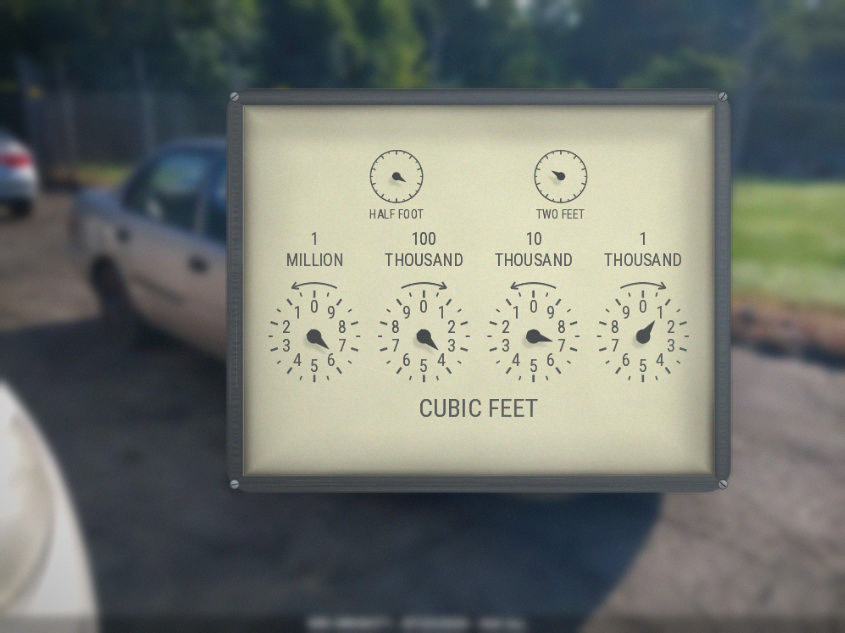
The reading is value=637100 unit=ft³
